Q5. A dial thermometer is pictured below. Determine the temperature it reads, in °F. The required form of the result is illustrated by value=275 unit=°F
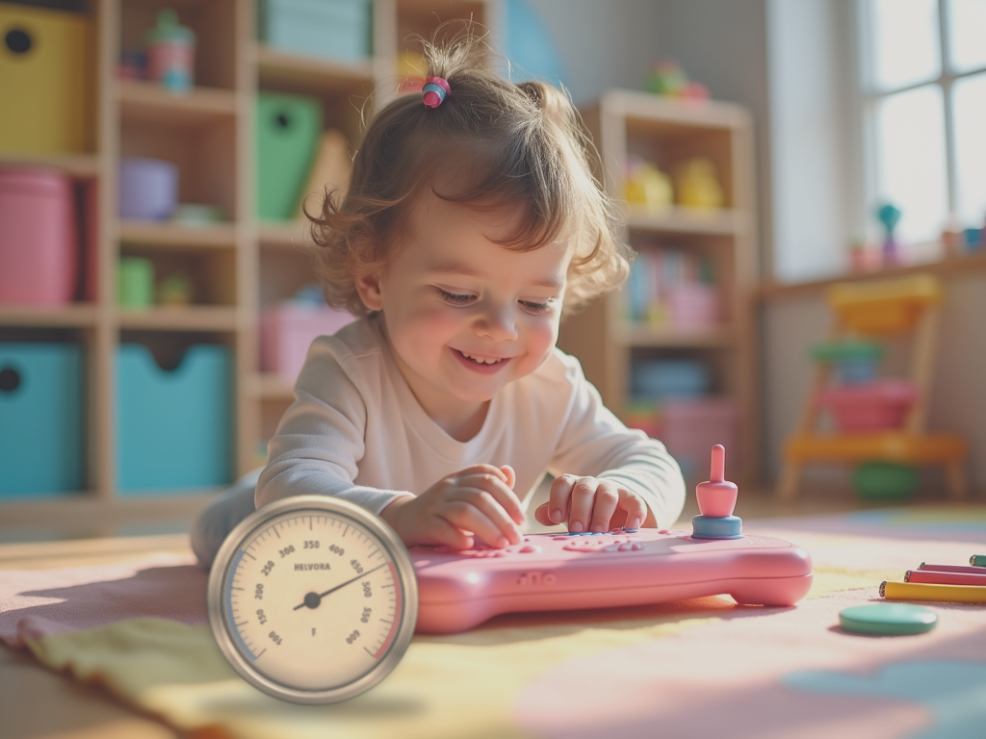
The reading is value=470 unit=°F
